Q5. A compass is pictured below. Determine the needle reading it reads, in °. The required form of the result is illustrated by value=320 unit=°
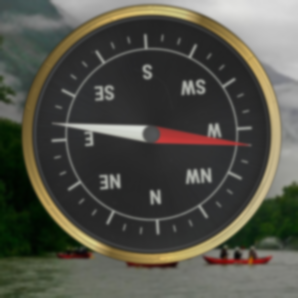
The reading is value=280 unit=°
